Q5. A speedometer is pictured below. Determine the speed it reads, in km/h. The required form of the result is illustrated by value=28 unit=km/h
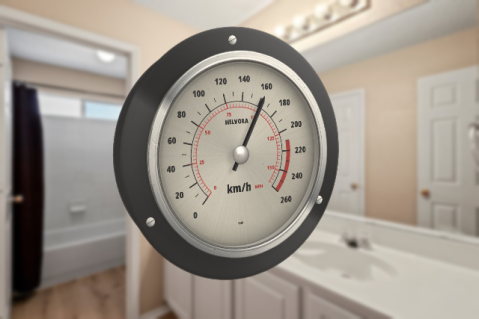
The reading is value=160 unit=km/h
